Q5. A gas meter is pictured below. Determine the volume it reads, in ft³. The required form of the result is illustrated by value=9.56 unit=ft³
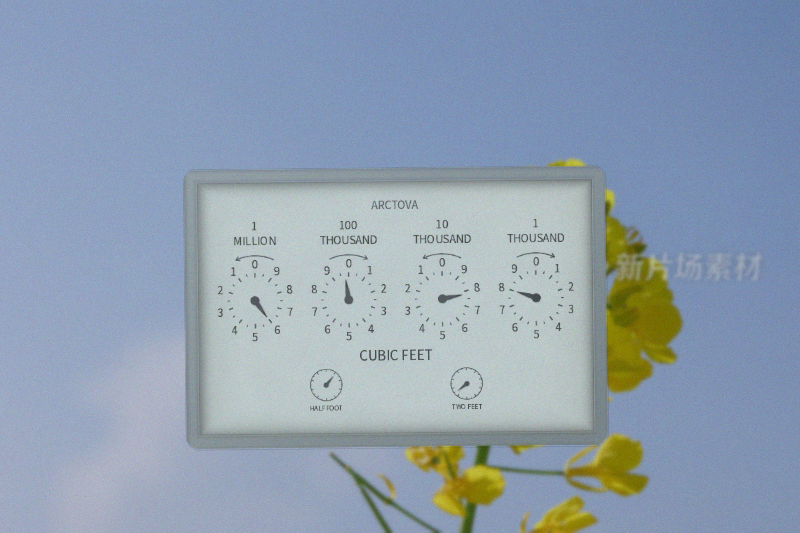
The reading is value=597800 unit=ft³
